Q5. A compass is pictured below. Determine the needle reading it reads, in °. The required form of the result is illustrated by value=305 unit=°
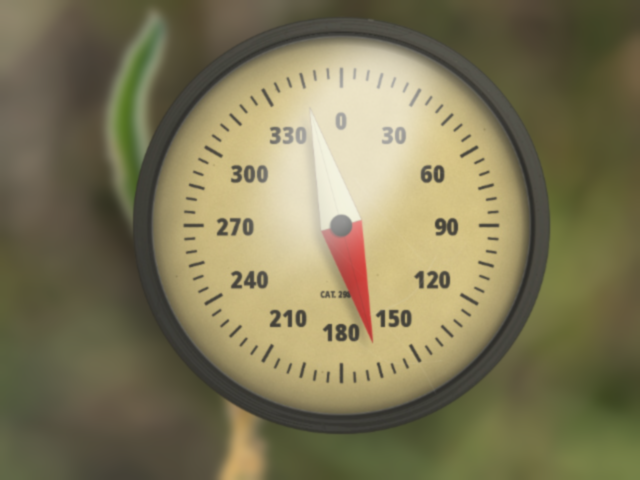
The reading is value=165 unit=°
